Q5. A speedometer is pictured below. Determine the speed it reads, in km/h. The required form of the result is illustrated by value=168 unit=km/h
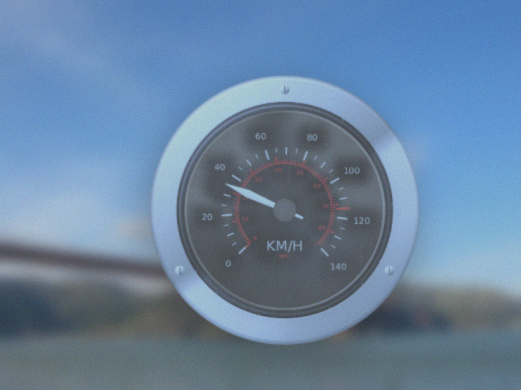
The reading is value=35 unit=km/h
